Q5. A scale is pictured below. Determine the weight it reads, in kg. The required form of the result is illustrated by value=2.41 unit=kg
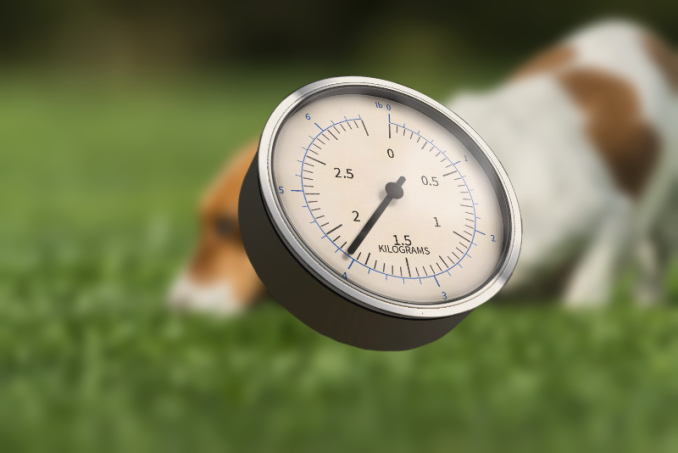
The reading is value=1.85 unit=kg
